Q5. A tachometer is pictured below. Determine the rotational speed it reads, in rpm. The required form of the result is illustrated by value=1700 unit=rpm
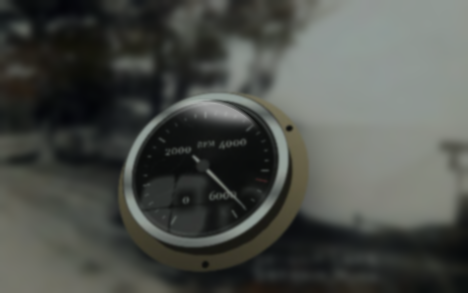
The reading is value=5800 unit=rpm
